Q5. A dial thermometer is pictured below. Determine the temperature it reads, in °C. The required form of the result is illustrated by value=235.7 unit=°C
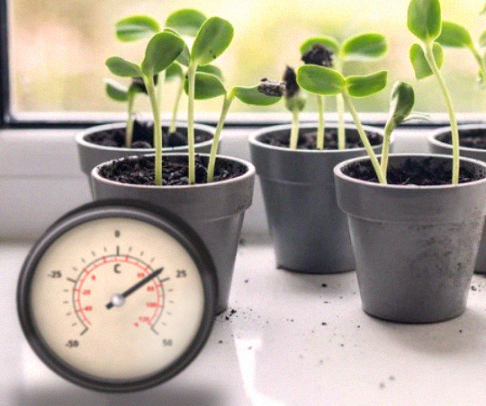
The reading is value=20 unit=°C
